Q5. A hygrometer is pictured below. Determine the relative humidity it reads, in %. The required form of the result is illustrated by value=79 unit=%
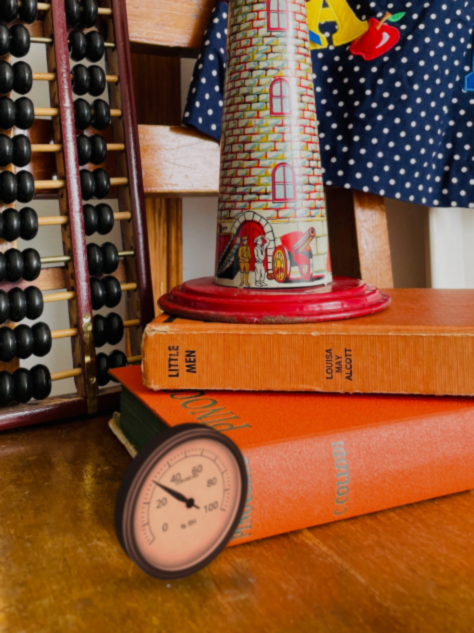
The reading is value=30 unit=%
